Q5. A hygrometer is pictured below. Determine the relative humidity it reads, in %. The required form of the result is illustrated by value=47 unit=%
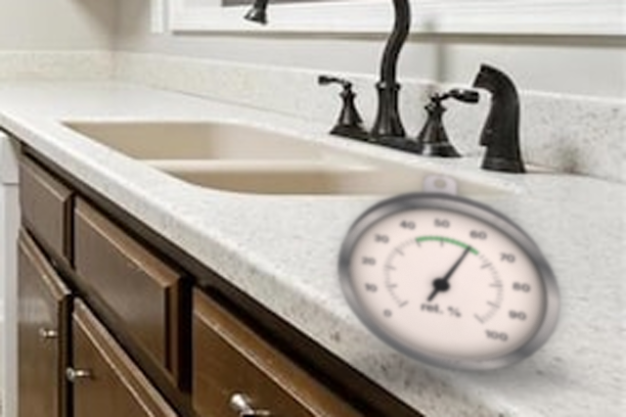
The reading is value=60 unit=%
